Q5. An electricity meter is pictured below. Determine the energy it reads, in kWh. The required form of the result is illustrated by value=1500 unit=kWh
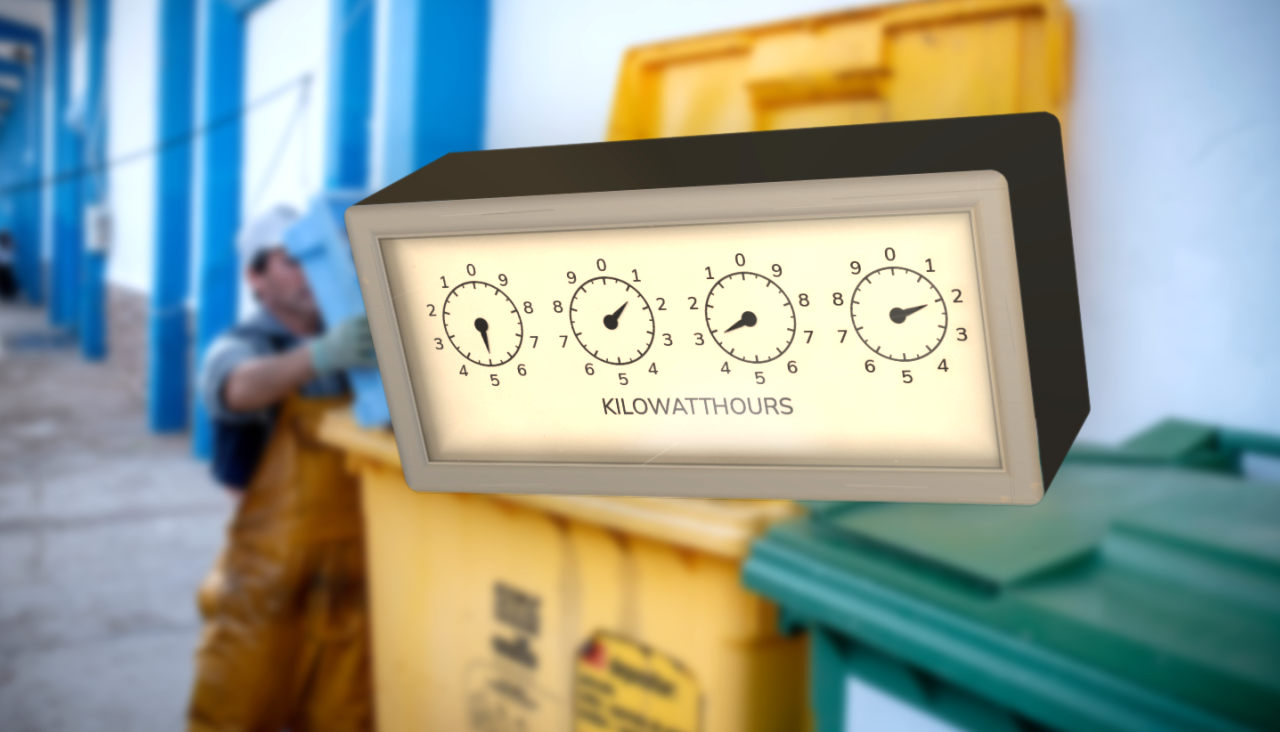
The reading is value=5132 unit=kWh
